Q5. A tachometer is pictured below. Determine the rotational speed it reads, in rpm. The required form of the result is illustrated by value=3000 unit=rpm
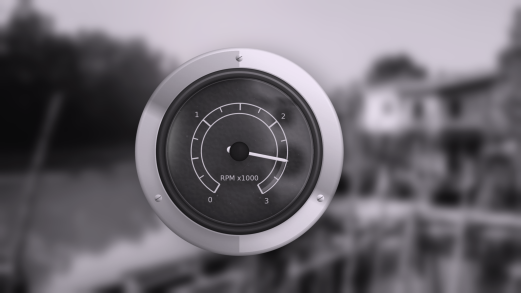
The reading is value=2500 unit=rpm
